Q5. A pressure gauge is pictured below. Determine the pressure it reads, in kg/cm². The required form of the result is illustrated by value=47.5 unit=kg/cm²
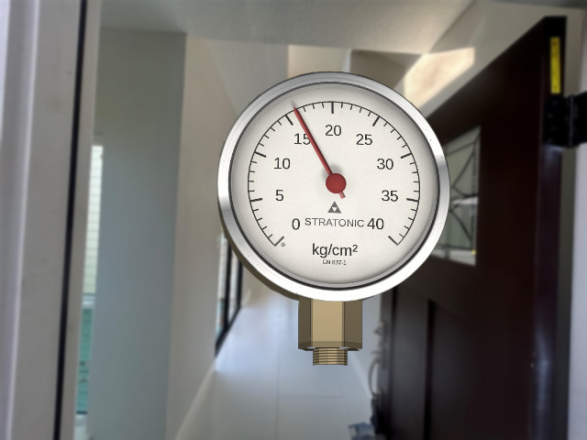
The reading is value=16 unit=kg/cm²
